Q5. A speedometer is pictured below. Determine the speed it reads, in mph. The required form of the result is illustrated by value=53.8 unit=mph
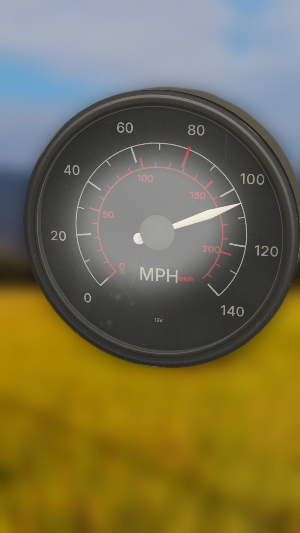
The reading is value=105 unit=mph
